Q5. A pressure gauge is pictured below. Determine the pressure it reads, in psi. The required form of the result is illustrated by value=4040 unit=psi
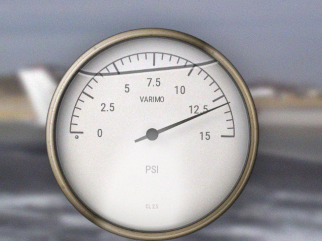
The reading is value=13 unit=psi
